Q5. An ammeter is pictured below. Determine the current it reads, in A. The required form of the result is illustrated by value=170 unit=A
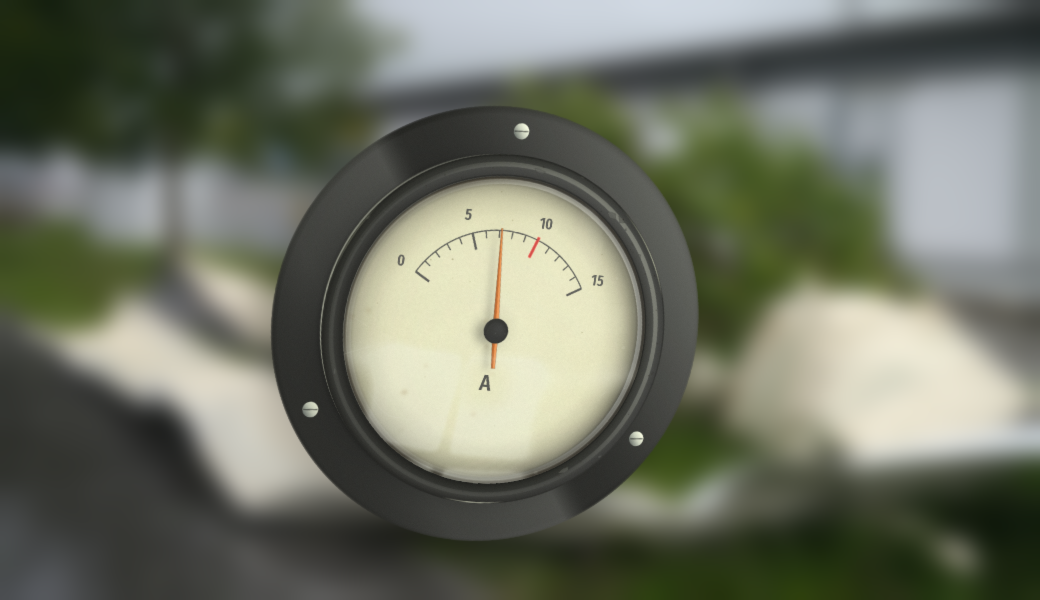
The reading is value=7 unit=A
